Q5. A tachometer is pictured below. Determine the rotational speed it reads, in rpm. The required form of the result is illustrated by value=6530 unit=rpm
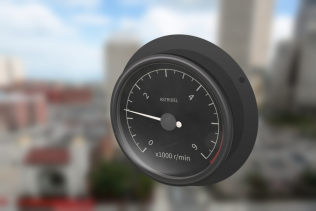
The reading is value=1250 unit=rpm
